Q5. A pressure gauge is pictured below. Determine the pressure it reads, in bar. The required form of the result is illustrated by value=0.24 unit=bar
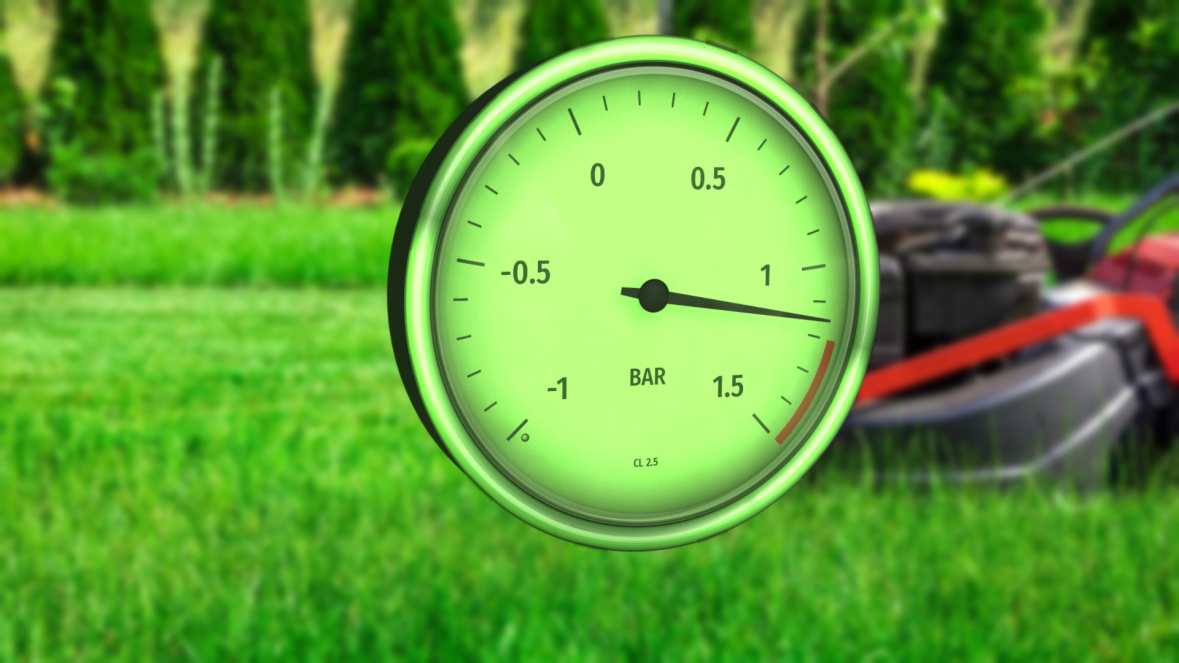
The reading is value=1.15 unit=bar
